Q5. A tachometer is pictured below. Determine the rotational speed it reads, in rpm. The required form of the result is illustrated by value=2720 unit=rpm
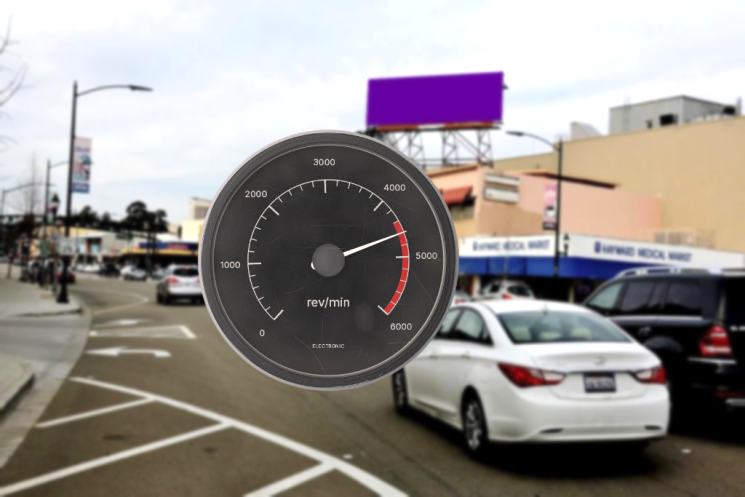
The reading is value=4600 unit=rpm
